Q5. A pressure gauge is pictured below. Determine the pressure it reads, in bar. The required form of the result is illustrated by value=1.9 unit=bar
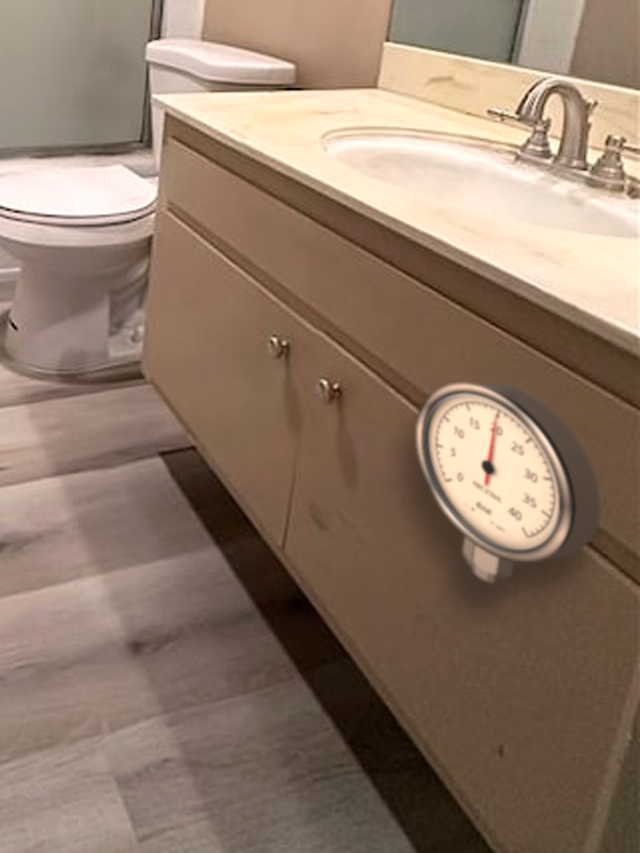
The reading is value=20 unit=bar
